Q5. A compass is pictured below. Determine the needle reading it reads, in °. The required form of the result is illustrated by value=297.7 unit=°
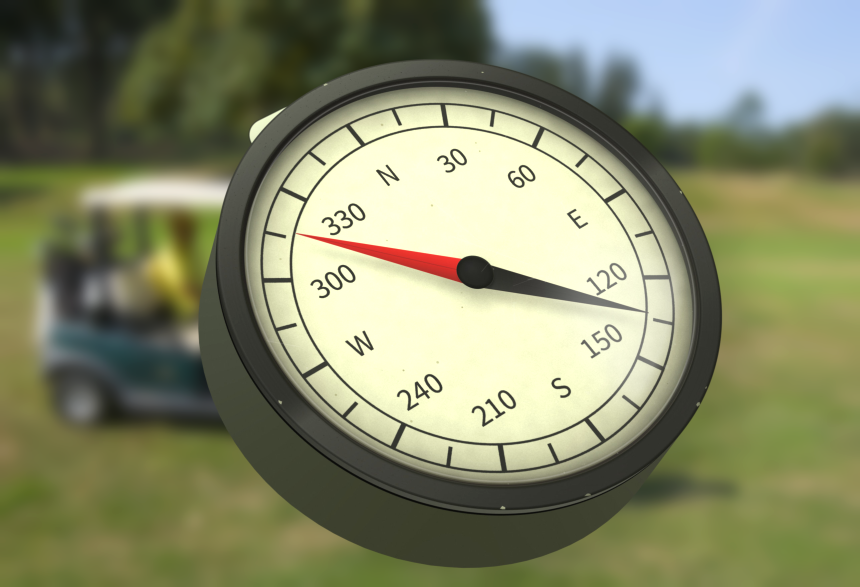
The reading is value=315 unit=°
